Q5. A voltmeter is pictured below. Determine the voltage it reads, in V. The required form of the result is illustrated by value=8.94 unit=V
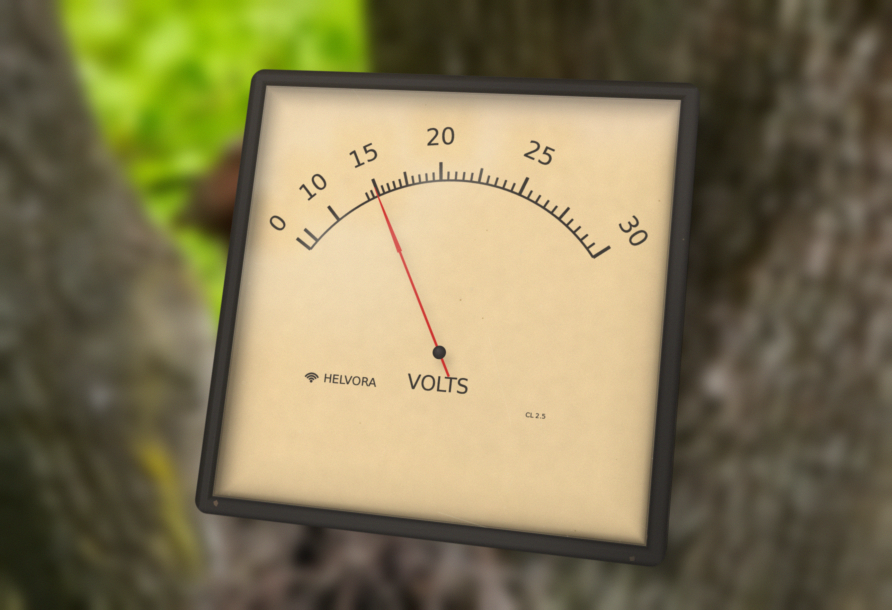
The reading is value=15 unit=V
